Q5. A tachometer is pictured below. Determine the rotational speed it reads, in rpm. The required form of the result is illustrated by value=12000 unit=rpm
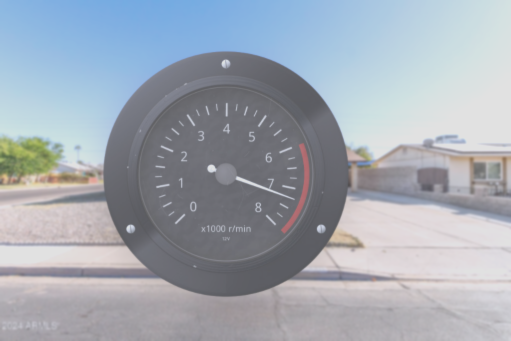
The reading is value=7250 unit=rpm
